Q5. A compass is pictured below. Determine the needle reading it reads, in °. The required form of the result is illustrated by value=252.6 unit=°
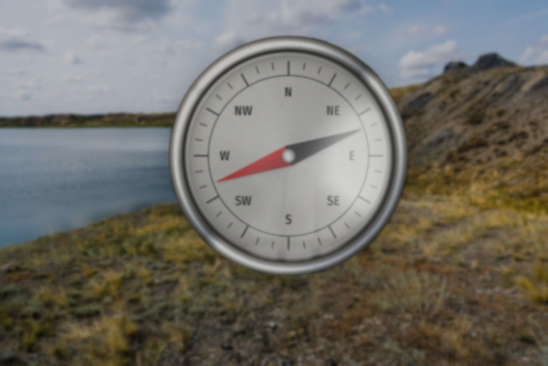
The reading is value=250 unit=°
